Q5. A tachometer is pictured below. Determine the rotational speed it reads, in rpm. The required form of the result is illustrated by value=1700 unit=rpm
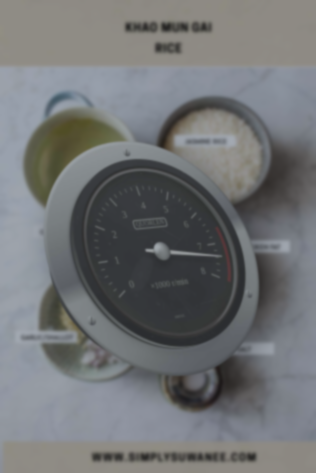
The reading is value=7400 unit=rpm
